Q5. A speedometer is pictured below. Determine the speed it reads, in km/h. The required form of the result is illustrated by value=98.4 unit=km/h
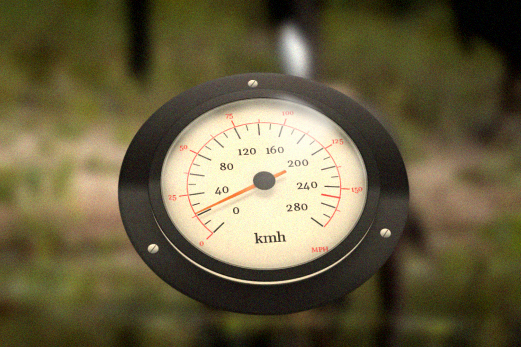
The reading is value=20 unit=km/h
